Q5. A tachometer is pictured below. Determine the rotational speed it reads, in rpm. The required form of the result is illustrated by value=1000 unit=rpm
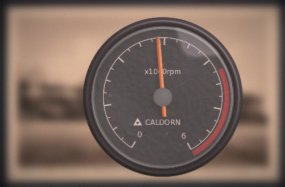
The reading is value=2875 unit=rpm
